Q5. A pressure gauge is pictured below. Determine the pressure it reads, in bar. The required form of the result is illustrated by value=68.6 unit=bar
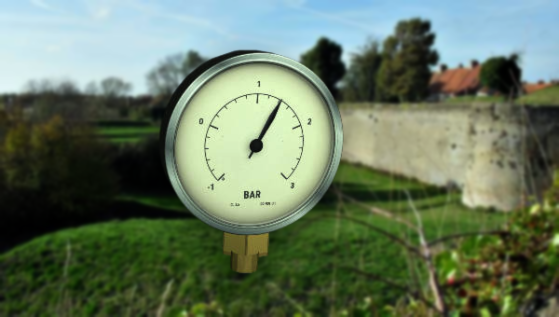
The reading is value=1.4 unit=bar
